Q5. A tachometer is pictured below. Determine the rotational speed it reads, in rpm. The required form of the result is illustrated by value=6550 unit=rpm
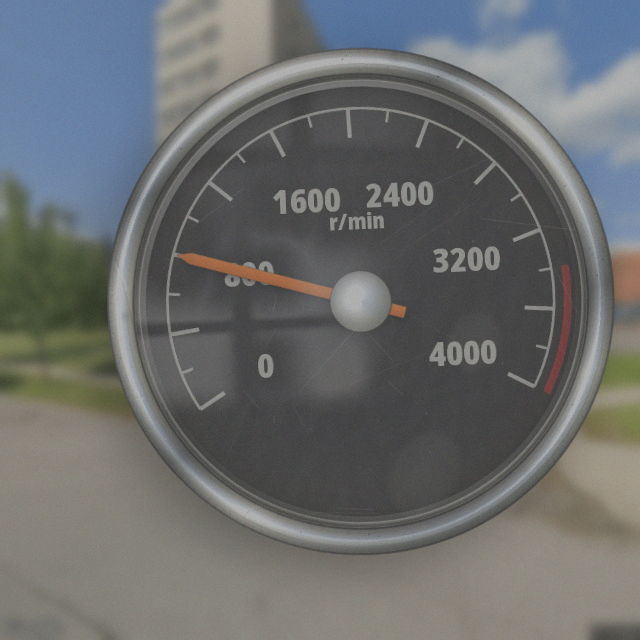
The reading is value=800 unit=rpm
